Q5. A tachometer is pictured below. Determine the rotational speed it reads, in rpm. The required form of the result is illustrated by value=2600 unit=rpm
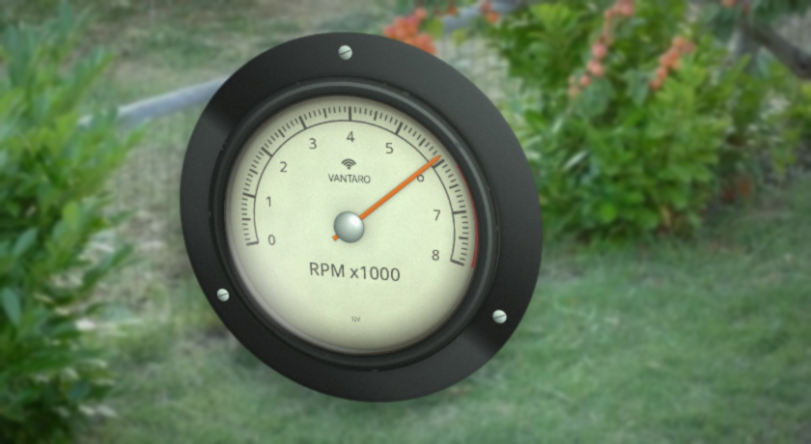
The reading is value=5900 unit=rpm
